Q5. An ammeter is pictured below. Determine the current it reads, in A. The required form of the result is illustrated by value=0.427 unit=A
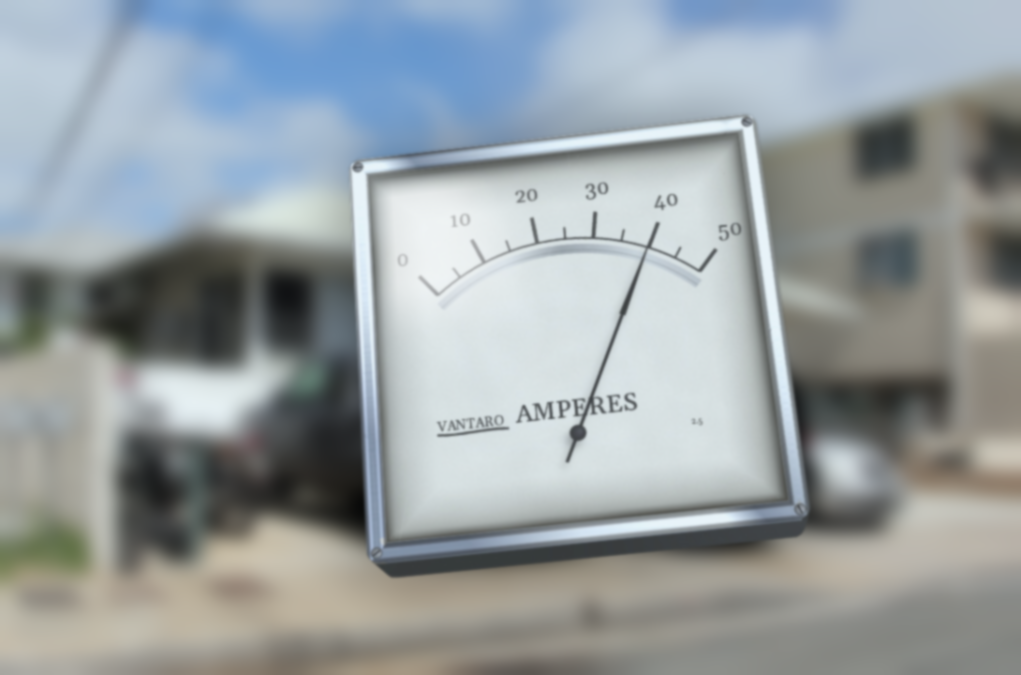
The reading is value=40 unit=A
